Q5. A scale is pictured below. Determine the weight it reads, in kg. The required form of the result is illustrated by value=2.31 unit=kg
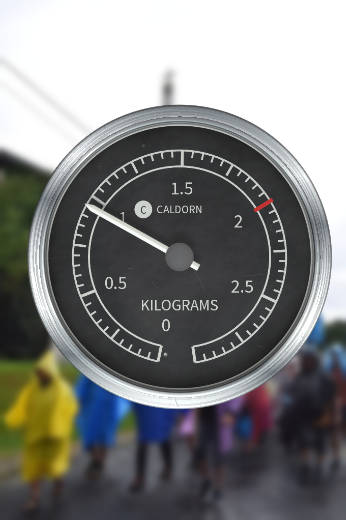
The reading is value=0.95 unit=kg
